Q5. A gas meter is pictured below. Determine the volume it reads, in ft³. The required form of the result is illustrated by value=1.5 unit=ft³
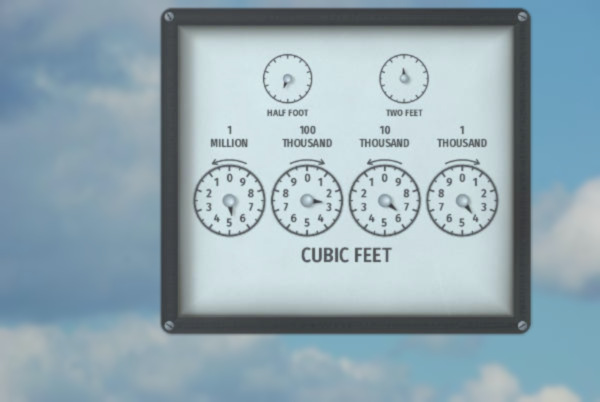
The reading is value=526400 unit=ft³
